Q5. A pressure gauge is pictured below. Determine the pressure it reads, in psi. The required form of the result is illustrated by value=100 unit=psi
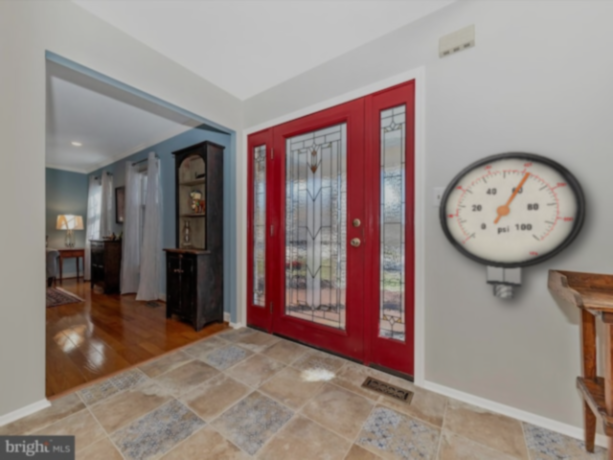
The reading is value=60 unit=psi
